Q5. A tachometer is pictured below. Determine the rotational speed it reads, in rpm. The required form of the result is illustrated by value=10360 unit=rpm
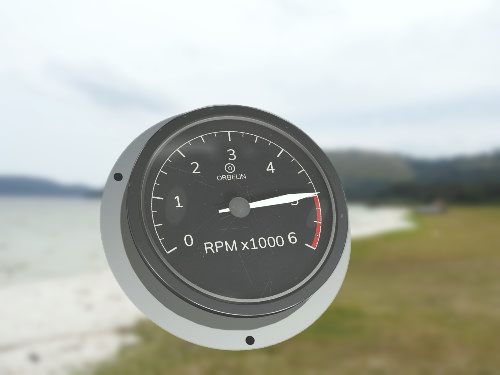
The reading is value=5000 unit=rpm
